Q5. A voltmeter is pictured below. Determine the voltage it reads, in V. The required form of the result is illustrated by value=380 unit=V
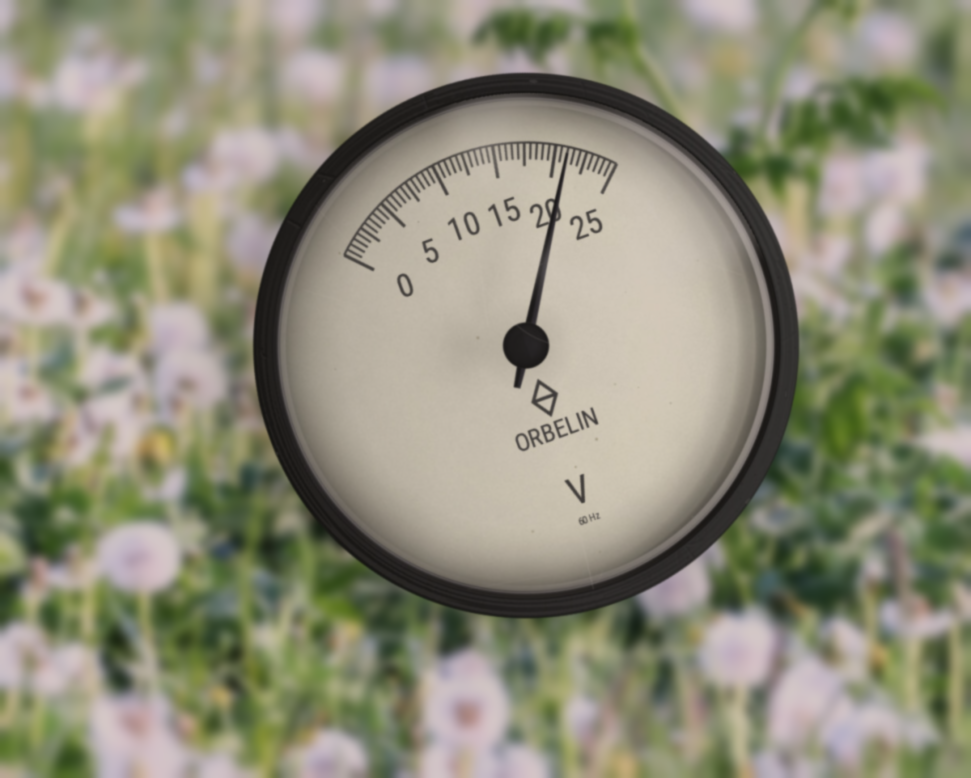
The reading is value=21 unit=V
